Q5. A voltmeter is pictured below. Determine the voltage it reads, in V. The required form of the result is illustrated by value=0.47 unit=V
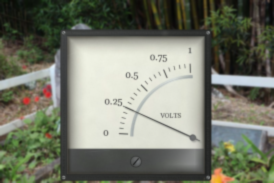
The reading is value=0.25 unit=V
